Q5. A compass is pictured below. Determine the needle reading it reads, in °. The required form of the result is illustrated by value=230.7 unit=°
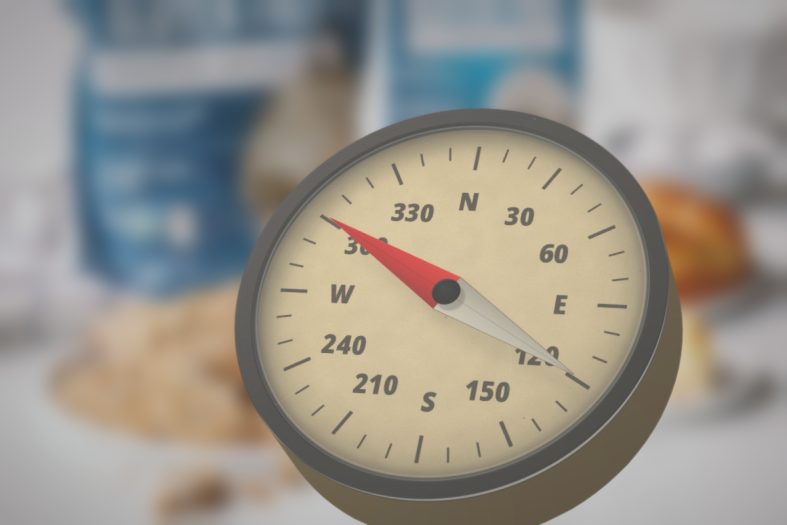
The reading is value=300 unit=°
